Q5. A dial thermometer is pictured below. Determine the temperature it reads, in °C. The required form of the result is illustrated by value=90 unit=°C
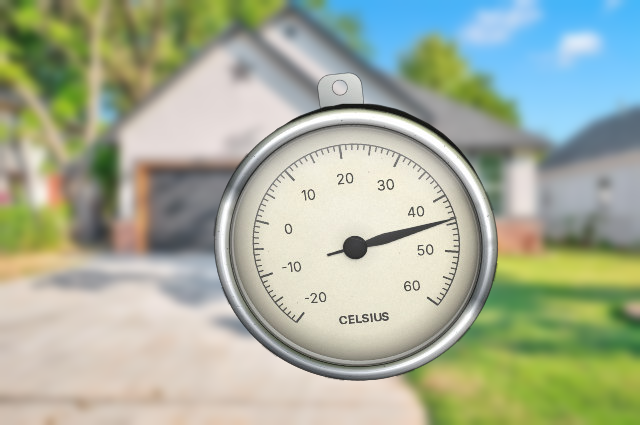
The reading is value=44 unit=°C
